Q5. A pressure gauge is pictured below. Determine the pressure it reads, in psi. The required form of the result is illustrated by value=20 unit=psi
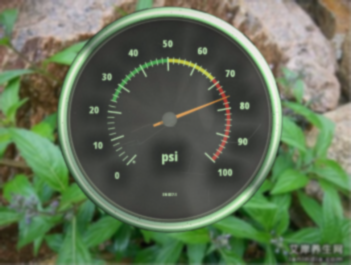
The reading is value=76 unit=psi
